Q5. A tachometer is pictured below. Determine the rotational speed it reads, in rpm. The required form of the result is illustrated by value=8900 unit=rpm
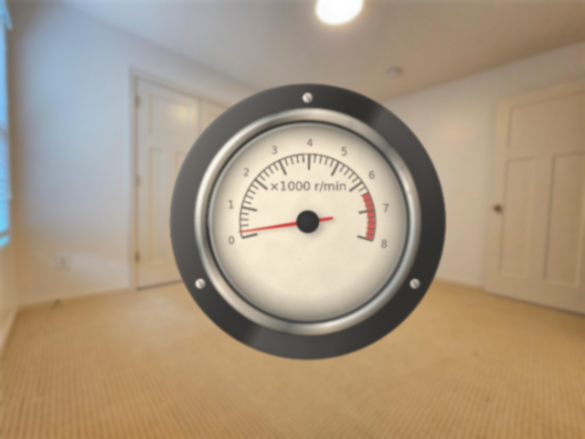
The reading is value=200 unit=rpm
